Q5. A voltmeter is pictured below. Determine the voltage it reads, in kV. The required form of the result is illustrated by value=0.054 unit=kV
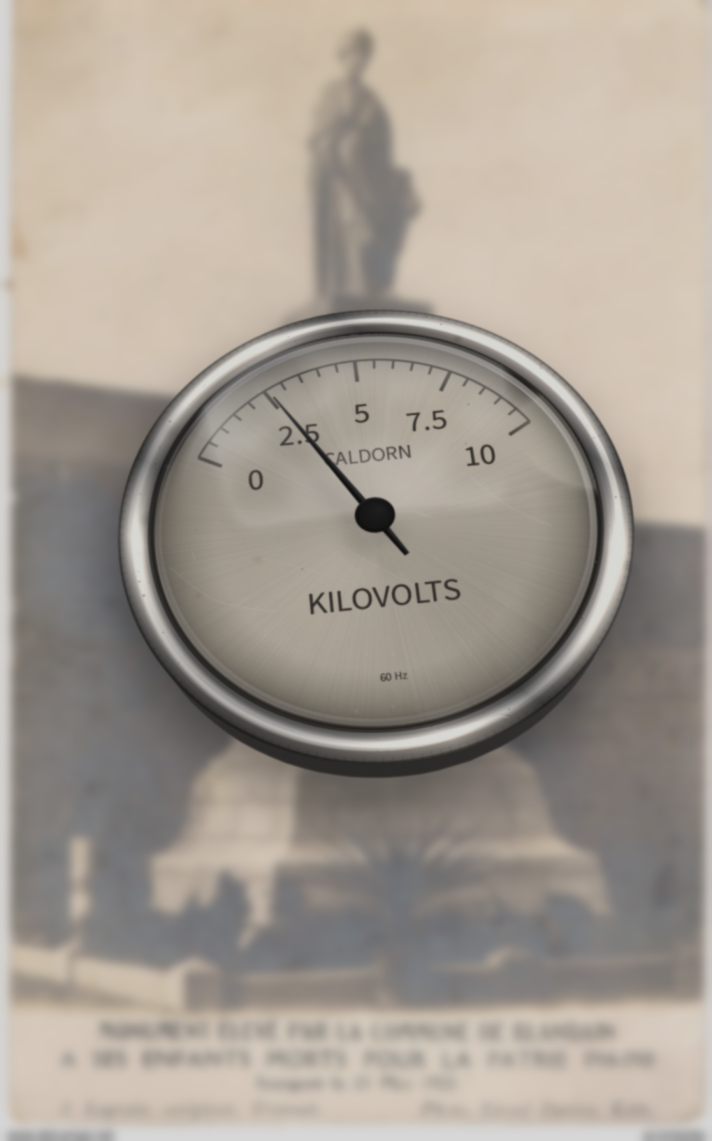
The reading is value=2.5 unit=kV
